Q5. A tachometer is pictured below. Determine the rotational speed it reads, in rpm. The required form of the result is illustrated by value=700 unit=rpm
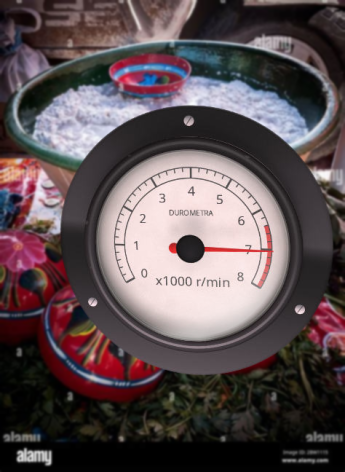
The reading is value=7000 unit=rpm
